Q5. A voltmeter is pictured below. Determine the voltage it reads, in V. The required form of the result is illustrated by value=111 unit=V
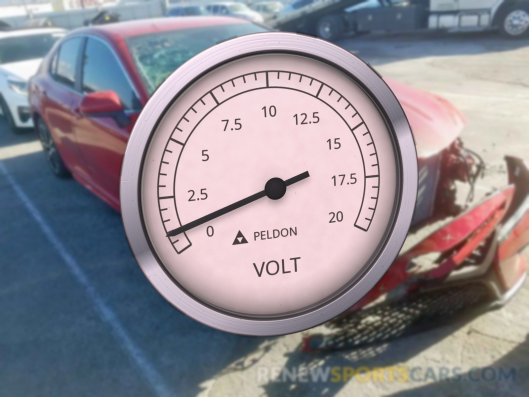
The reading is value=1 unit=V
